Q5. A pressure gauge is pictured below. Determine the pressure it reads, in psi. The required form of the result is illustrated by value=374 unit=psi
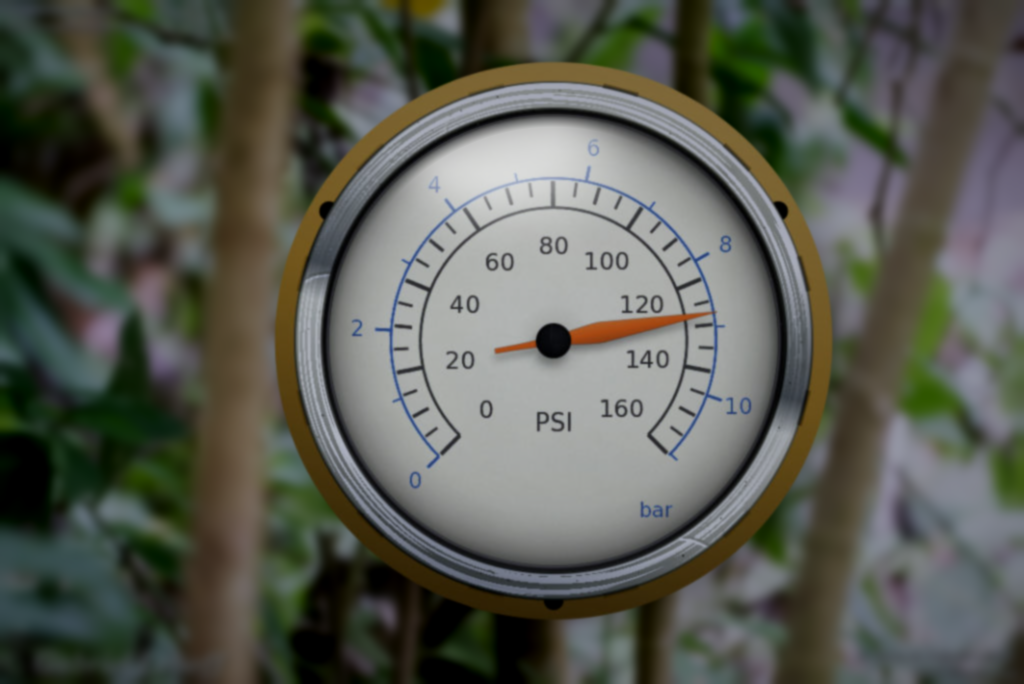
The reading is value=127.5 unit=psi
